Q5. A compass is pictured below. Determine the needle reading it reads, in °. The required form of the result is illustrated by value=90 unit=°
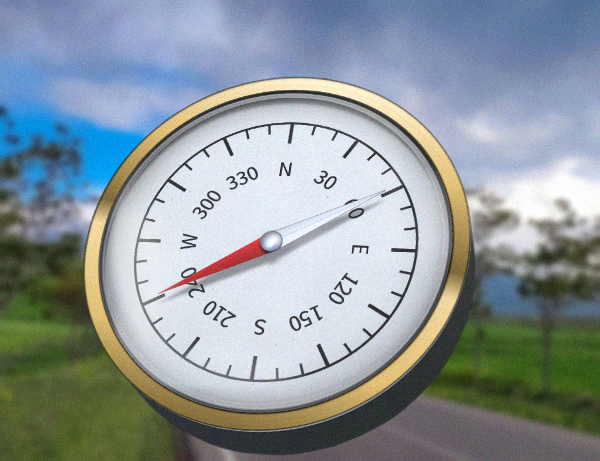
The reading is value=240 unit=°
